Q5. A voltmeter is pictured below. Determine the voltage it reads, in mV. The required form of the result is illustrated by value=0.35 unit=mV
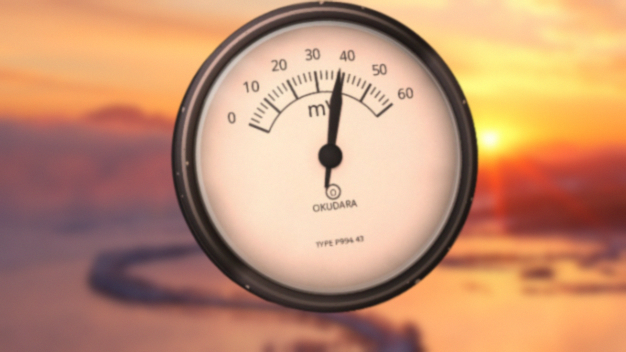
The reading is value=38 unit=mV
